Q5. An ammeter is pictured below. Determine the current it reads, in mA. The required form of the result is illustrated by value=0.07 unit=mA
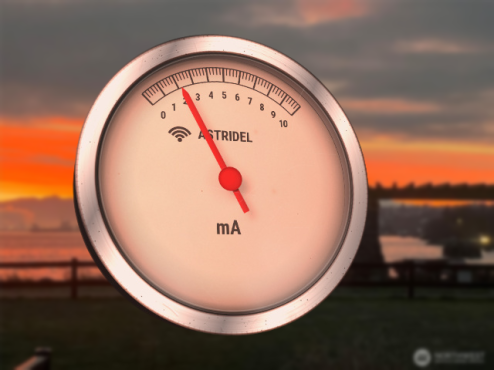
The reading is value=2 unit=mA
